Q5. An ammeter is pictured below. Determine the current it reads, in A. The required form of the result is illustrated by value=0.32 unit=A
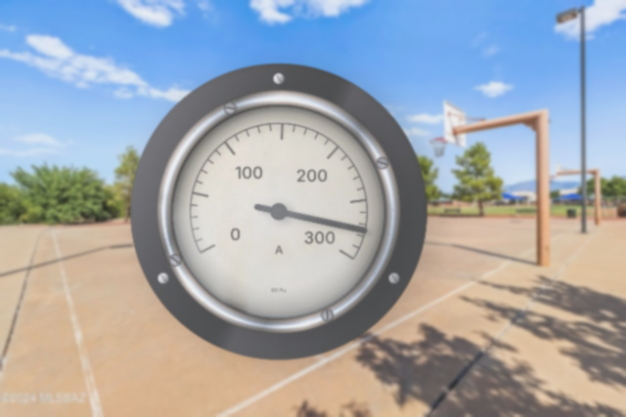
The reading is value=275 unit=A
